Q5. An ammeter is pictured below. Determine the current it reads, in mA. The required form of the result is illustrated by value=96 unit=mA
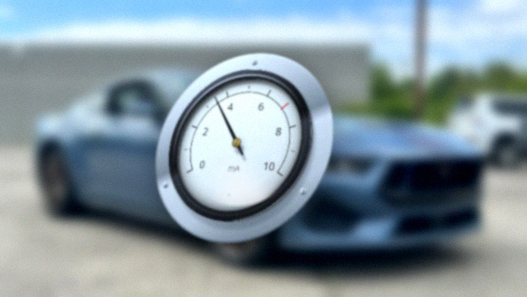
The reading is value=3.5 unit=mA
